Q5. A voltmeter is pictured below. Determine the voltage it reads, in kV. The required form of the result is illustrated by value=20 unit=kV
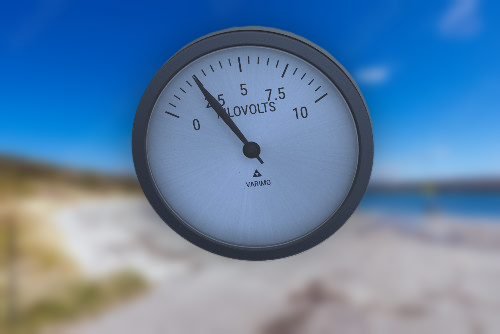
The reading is value=2.5 unit=kV
